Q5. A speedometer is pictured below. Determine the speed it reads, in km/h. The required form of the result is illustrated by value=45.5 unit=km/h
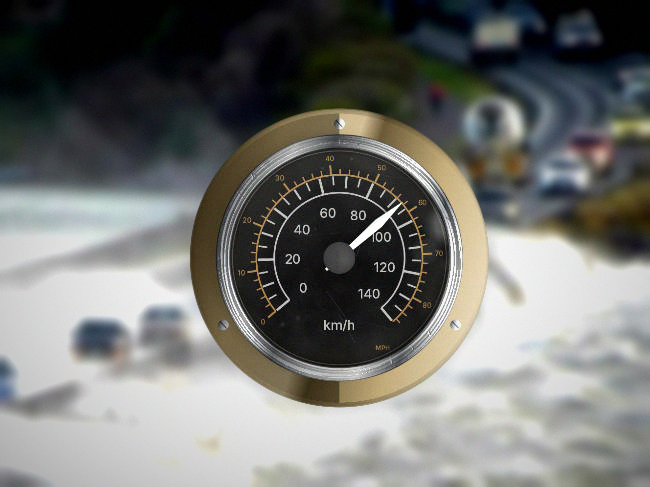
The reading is value=92.5 unit=km/h
